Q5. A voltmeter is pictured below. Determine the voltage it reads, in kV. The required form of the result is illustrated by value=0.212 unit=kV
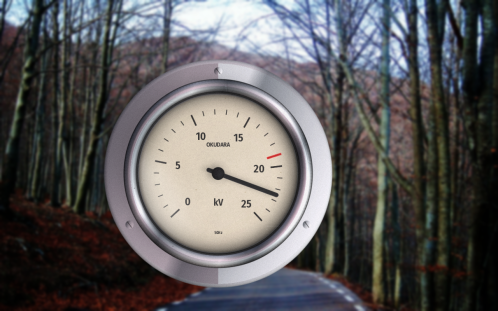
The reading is value=22.5 unit=kV
